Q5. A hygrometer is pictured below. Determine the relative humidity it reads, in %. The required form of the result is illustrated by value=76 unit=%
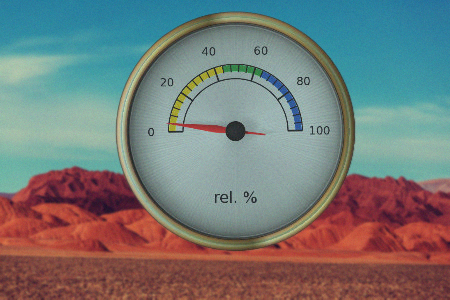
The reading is value=4 unit=%
